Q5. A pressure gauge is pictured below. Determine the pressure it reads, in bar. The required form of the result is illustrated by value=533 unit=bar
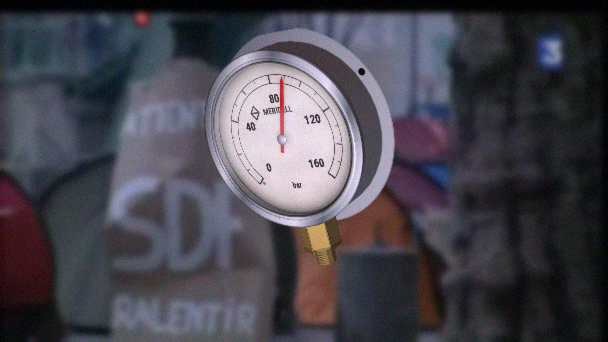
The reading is value=90 unit=bar
